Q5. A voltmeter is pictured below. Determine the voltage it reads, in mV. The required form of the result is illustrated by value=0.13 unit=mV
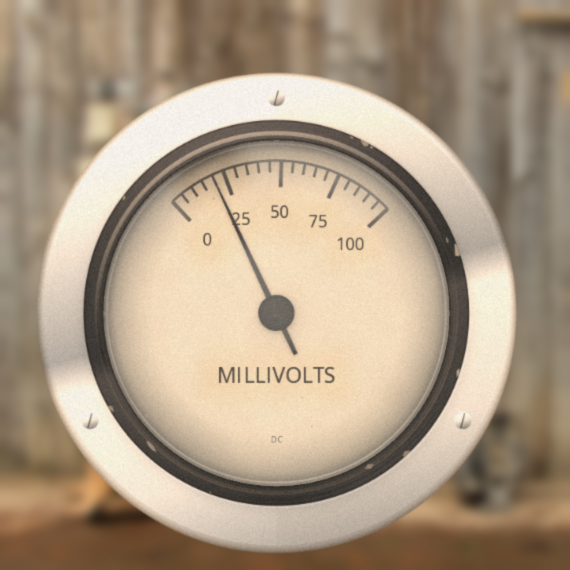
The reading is value=20 unit=mV
